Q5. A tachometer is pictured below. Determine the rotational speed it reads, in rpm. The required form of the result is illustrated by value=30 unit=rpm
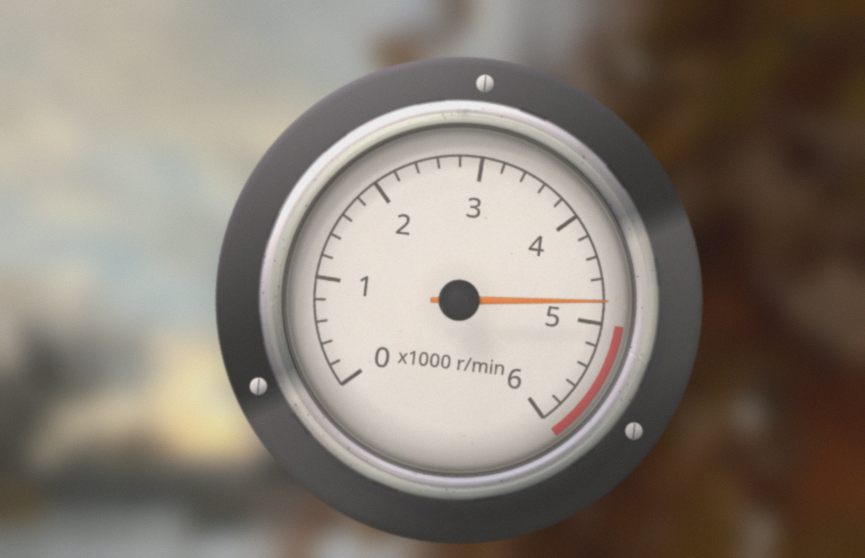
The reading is value=4800 unit=rpm
